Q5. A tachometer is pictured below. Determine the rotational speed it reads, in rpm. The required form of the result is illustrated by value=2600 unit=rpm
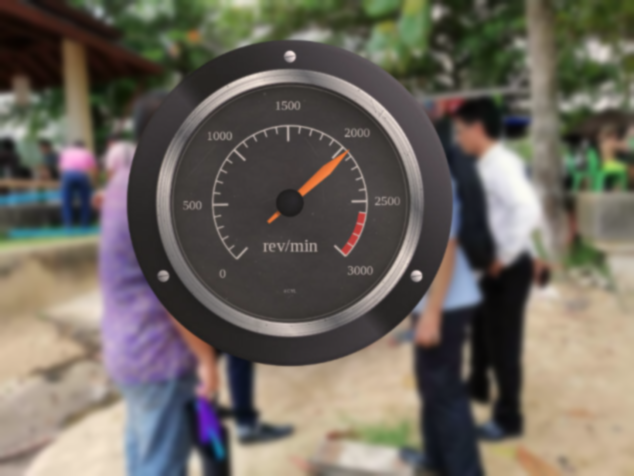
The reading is value=2050 unit=rpm
